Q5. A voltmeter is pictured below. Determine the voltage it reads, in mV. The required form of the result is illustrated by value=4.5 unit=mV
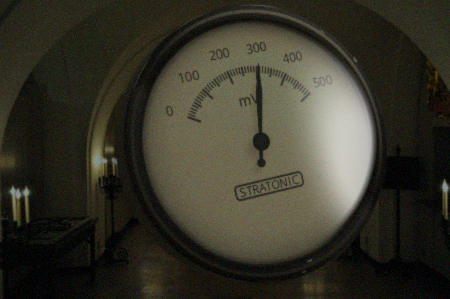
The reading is value=300 unit=mV
